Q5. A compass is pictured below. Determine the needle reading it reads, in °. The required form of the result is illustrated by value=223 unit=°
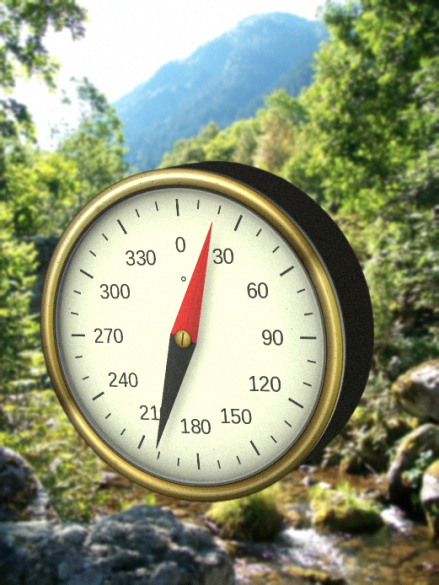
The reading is value=20 unit=°
